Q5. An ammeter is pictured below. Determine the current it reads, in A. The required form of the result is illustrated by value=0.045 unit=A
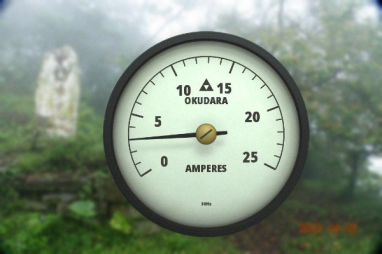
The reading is value=3 unit=A
